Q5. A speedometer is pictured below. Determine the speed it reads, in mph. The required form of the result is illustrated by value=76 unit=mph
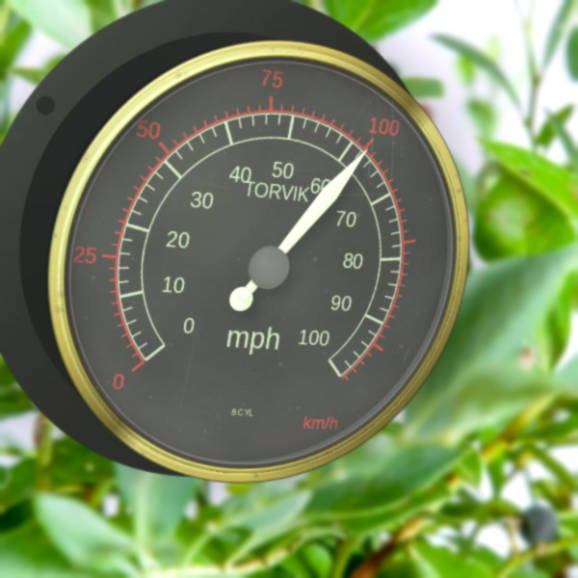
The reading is value=62 unit=mph
